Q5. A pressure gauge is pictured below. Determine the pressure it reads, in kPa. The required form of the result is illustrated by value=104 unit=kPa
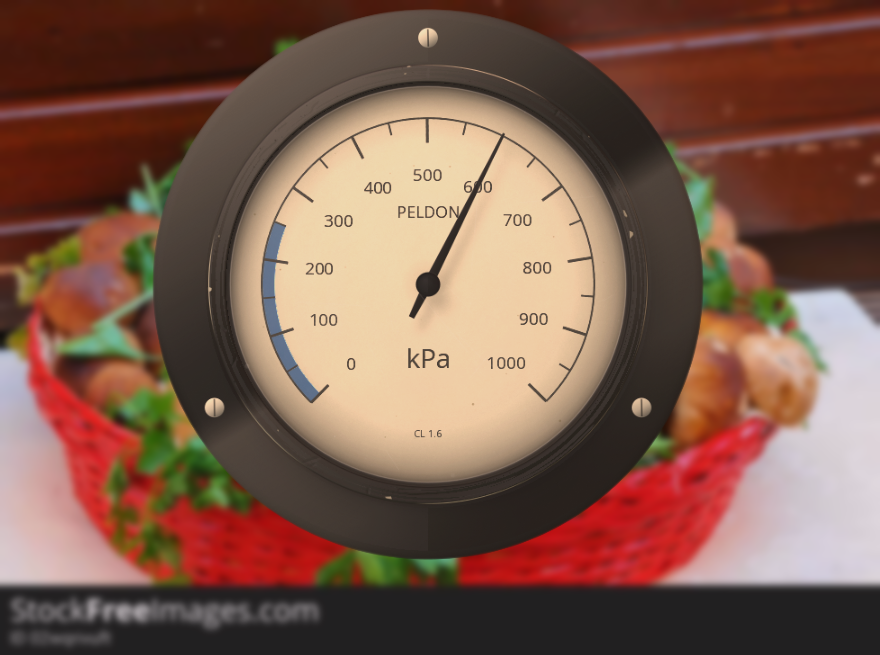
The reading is value=600 unit=kPa
